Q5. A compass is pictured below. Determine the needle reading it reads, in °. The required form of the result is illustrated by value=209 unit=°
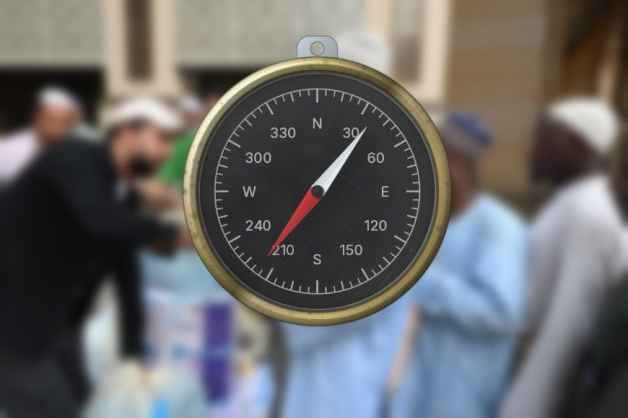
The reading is value=217.5 unit=°
